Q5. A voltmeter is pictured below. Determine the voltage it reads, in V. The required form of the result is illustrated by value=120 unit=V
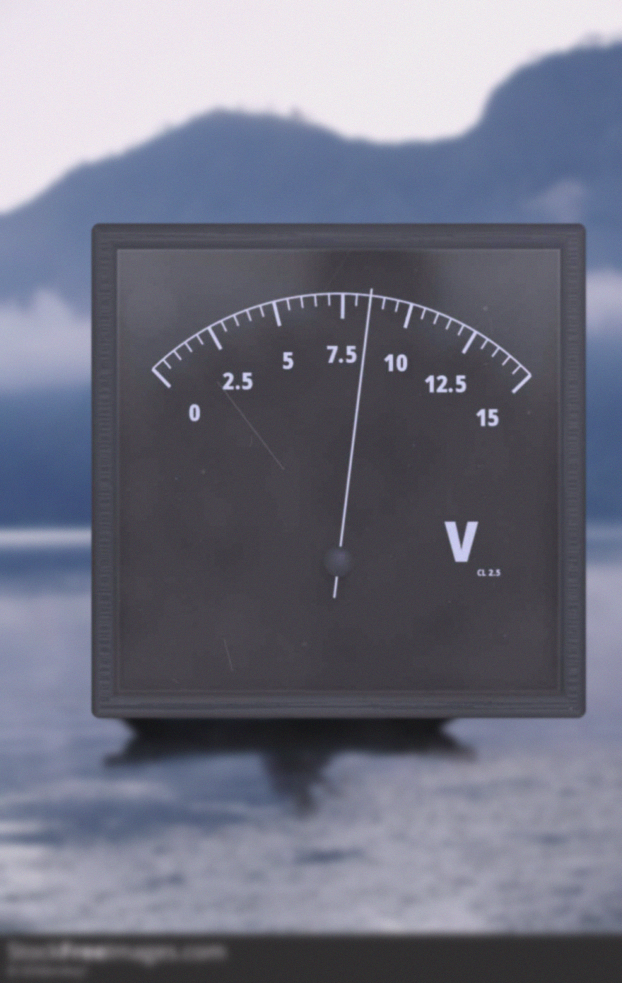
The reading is value=8.5 unit=V
